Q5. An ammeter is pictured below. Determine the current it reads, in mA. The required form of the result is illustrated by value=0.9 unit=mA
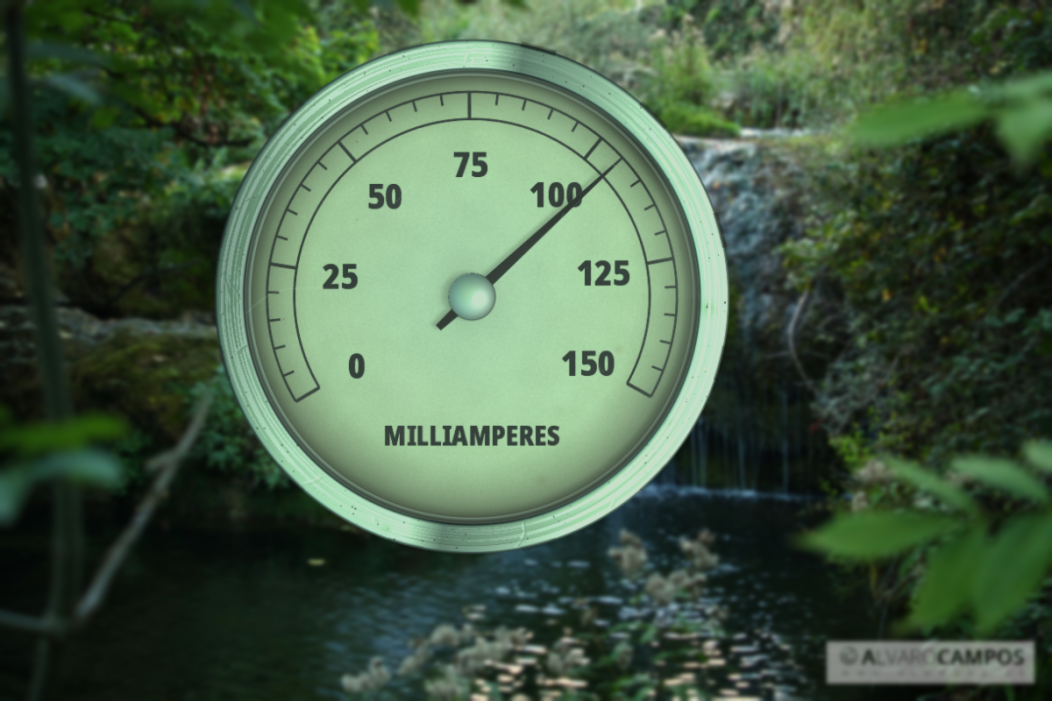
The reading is value=105 unit=mA
